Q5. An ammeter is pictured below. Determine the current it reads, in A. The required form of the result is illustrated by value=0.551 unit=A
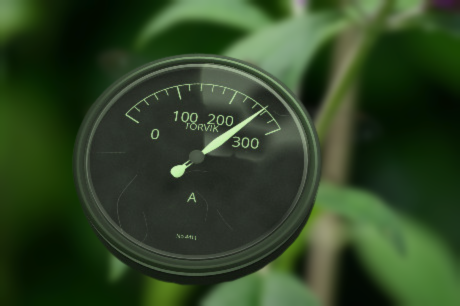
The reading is value=260 unit=A
